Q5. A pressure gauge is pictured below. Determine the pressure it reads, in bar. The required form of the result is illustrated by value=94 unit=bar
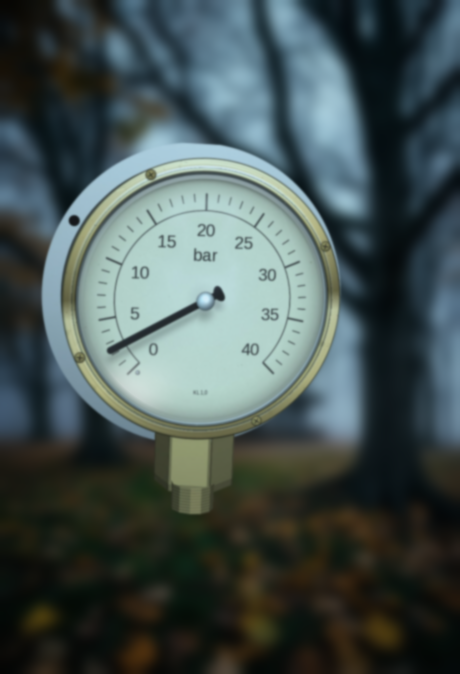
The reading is value=2.5 unit=bar
